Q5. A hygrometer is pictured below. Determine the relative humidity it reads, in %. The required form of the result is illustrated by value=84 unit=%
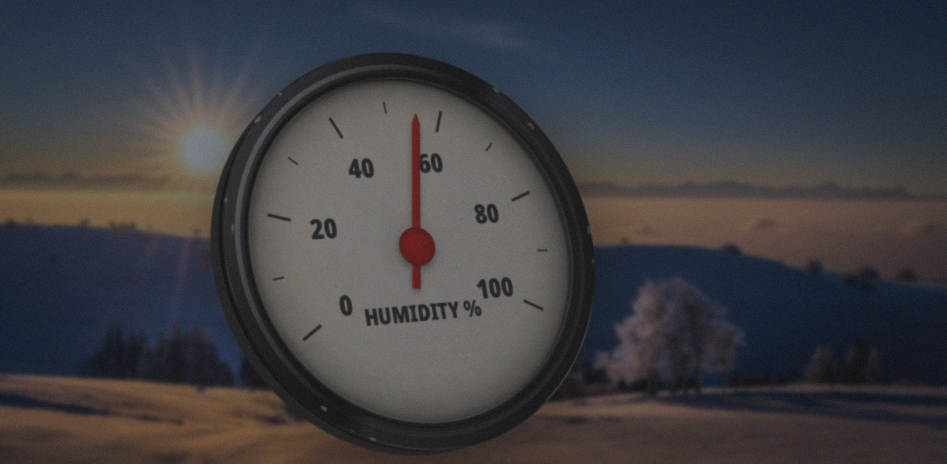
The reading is value=55 unit=%
